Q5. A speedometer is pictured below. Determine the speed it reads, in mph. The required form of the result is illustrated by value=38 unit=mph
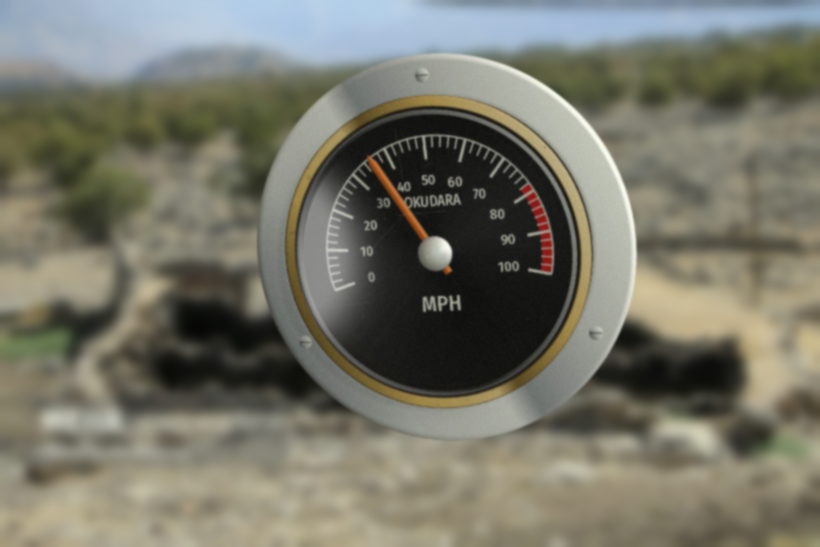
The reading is value=36 unit=mph
